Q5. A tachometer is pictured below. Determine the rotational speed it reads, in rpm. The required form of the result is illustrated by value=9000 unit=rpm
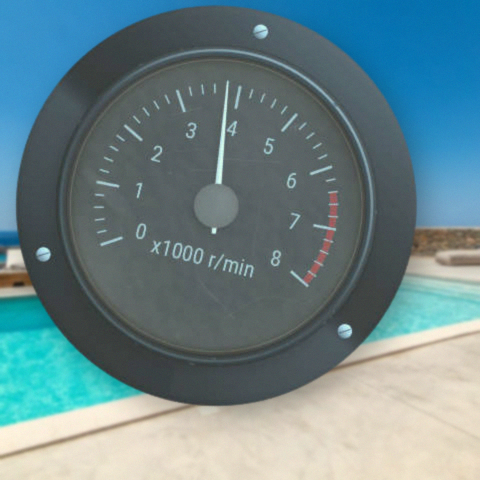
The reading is value=3800 unit=rpm
